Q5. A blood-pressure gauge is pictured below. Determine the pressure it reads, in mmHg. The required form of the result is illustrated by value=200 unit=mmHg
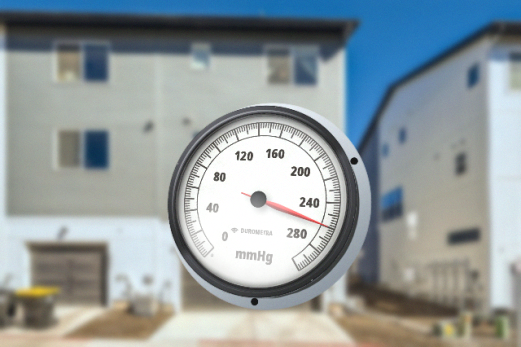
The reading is value=260 unit=mmHg
